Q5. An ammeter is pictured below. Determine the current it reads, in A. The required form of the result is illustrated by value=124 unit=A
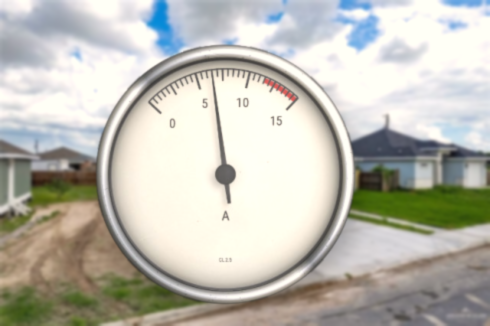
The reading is value=6.5 unit=A
